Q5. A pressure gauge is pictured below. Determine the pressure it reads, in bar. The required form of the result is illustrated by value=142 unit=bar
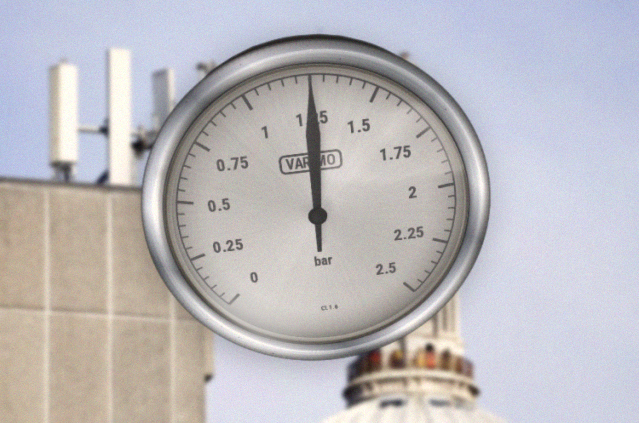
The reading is value=1.25 unit=bar
